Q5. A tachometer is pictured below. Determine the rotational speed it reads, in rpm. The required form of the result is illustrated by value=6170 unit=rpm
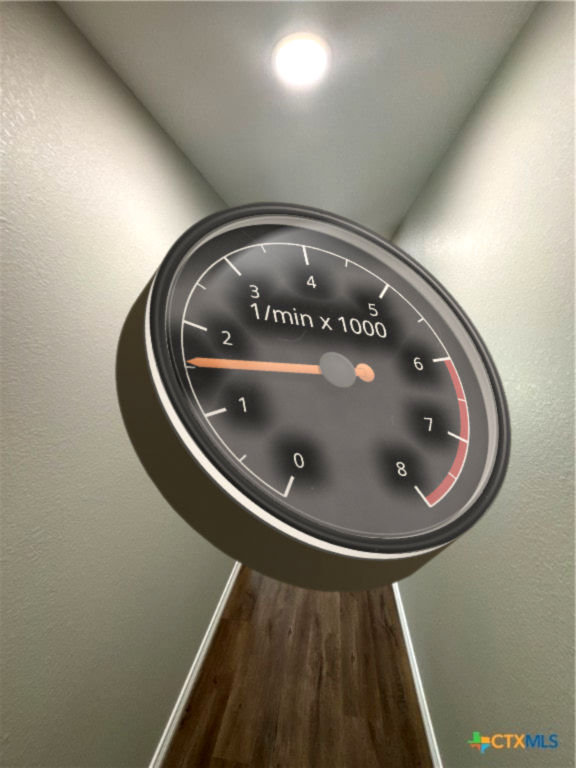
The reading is value=1500 unit=rpm
